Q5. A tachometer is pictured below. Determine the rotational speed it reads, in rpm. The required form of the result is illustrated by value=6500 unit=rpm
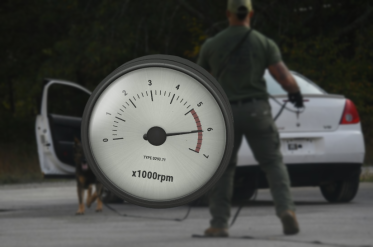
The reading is value=6000 unit=rpm
